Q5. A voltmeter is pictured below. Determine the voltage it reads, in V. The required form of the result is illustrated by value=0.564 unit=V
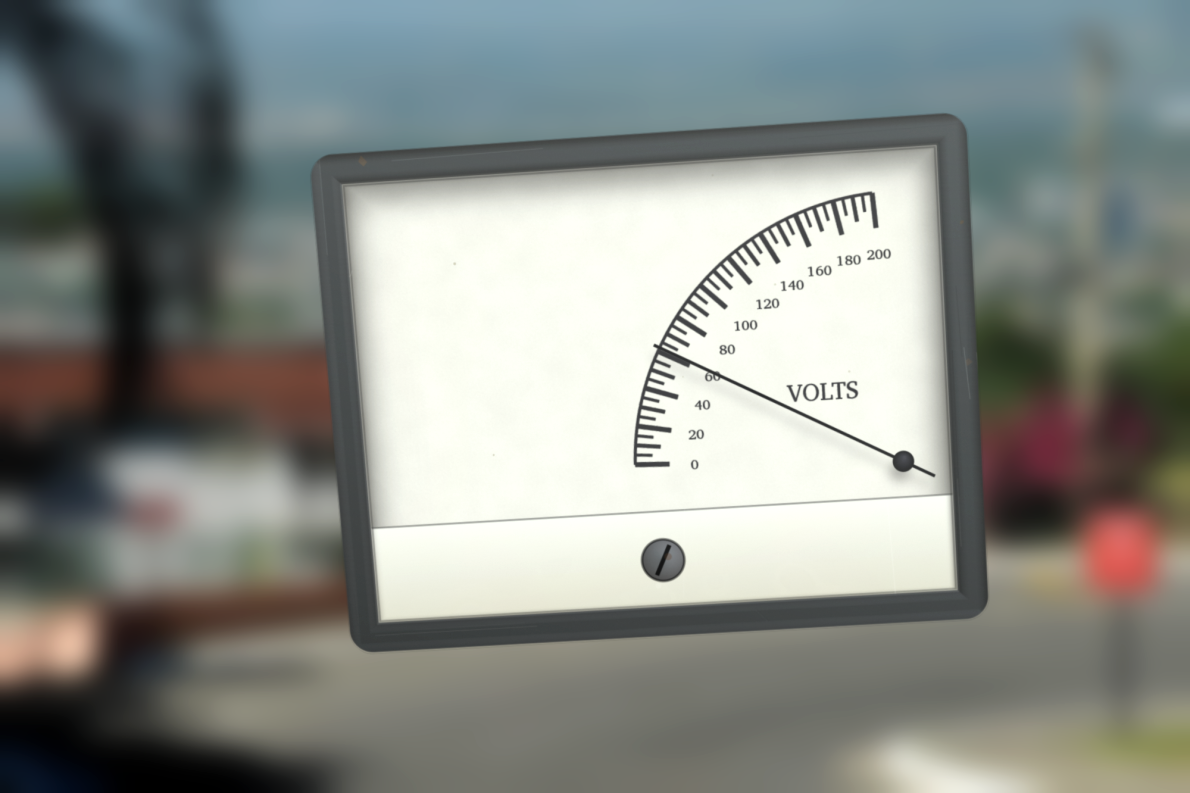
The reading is value=62.5 unit=V
